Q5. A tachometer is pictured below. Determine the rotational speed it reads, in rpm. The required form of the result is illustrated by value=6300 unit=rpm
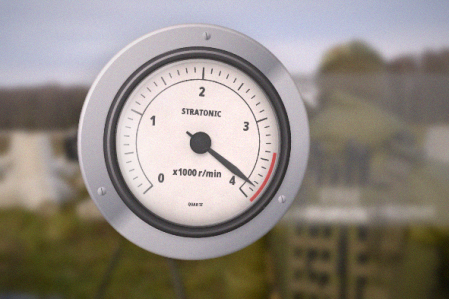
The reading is value=3850 unit=rpm
